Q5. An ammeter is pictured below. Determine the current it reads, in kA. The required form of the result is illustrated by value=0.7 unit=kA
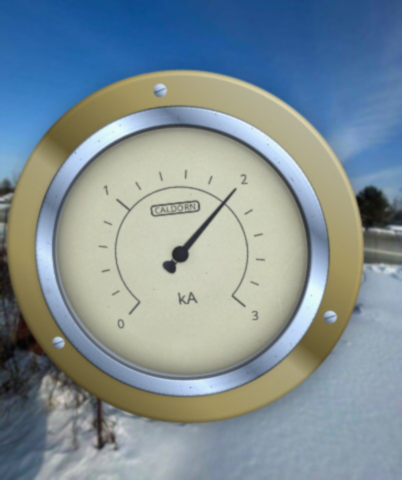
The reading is value=2 unit=kA
